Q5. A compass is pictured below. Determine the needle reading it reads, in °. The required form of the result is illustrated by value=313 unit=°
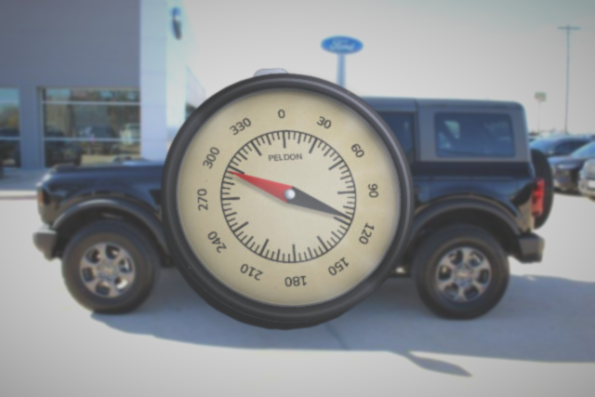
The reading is value=295 unit=°
